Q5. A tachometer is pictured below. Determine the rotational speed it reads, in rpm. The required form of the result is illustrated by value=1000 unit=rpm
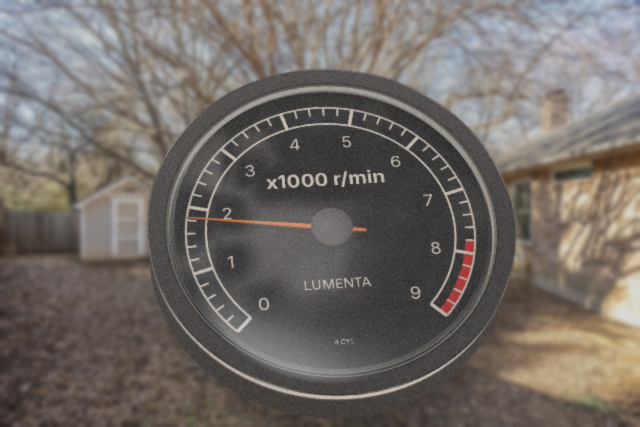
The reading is value=1800 unit=rpm
